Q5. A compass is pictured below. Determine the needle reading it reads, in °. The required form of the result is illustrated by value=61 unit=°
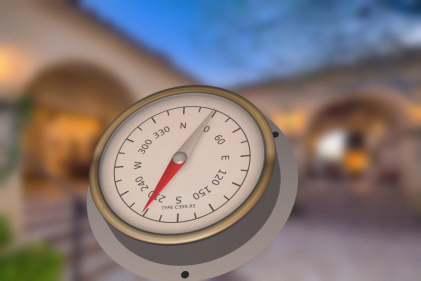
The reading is value=210 unit=°
